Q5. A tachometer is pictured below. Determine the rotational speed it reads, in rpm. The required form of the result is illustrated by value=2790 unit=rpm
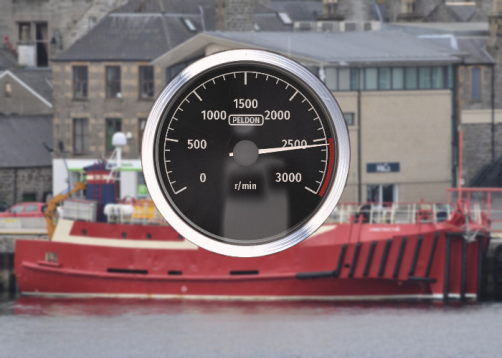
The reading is value=2550 unit=rpm
